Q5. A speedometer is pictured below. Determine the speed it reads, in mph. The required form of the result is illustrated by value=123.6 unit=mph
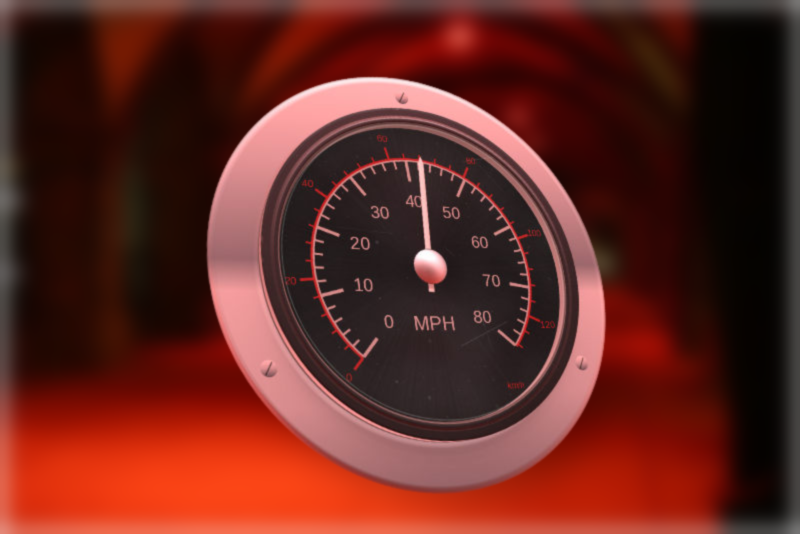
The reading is value=42 unit=mph
